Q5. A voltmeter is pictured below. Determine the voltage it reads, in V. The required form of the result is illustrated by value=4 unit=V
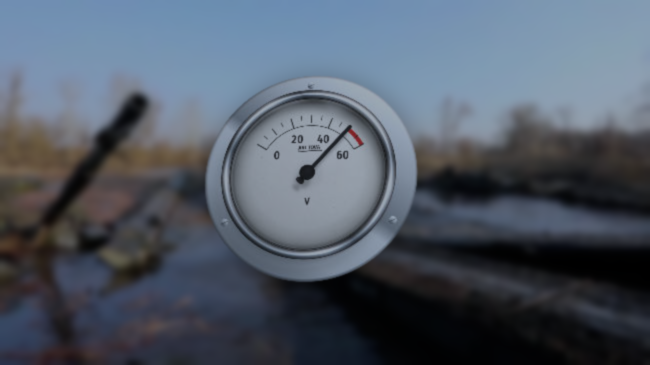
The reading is value=50 unit=V
